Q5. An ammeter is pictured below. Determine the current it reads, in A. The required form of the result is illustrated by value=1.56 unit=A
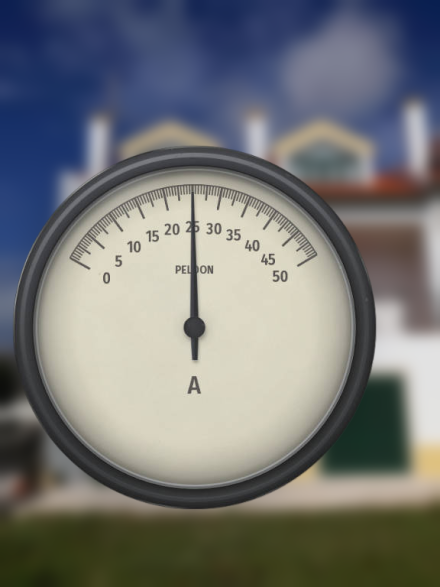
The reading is value=25 unit=A
